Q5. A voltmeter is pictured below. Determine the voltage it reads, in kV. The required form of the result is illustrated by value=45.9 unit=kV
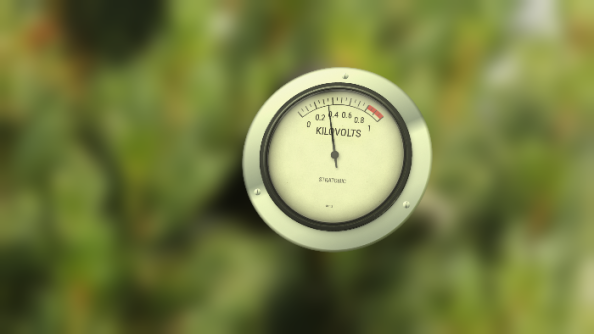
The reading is value=0.35 unit=kV
